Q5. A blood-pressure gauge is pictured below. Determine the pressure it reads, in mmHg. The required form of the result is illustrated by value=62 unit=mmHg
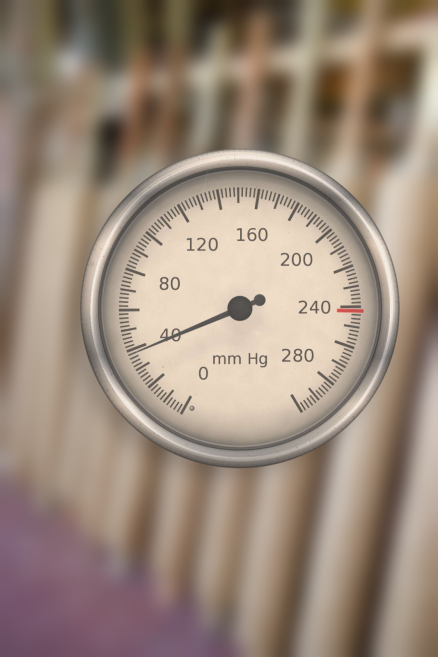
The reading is value=38 unit=mmHg
